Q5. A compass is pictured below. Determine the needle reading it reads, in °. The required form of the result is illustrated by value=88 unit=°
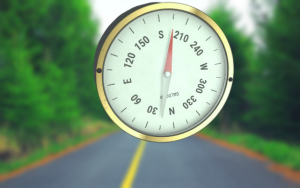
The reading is value=195 unit=°
